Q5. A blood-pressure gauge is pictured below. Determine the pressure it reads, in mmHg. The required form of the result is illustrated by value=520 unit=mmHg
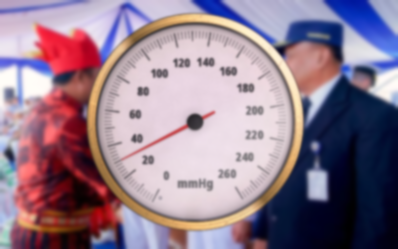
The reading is value=30 unit=mmHg
